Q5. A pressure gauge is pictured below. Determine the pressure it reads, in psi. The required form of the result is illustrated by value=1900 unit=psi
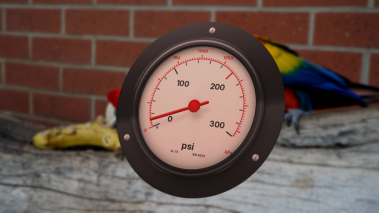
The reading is value=10 unit=psi
